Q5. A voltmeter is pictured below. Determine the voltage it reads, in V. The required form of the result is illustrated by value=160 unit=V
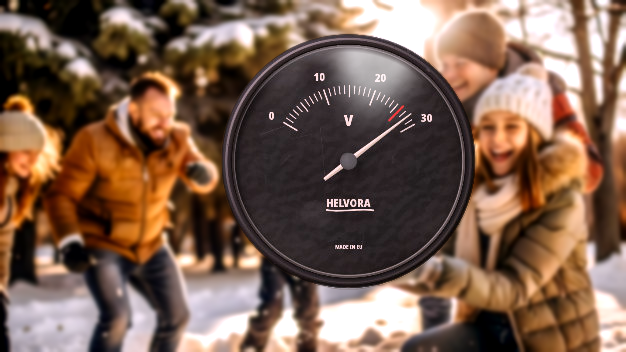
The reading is value=28 unit=V
